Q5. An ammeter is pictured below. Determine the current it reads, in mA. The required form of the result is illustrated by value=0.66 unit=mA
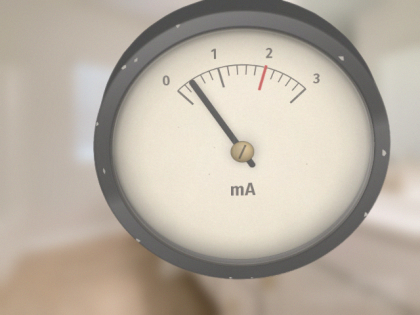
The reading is value=0.4 unit=mA
